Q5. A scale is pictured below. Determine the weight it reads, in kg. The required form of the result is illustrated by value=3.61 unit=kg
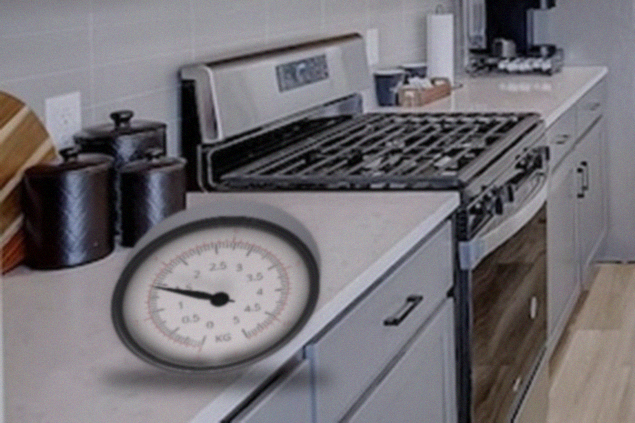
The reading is value=1.5 unit=kg
